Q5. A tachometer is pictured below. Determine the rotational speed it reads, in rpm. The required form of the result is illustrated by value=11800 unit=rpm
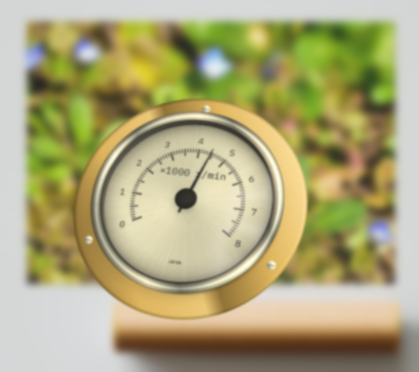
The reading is value=4500 unit=rpm
